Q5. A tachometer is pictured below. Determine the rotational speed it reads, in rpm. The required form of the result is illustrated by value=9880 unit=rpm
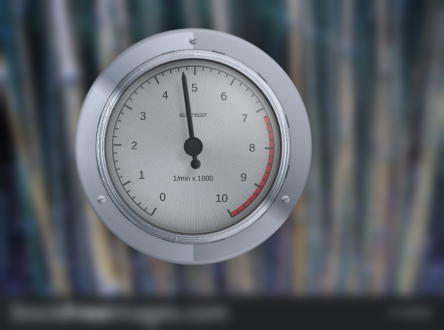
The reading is value=4700 unit=rpm
